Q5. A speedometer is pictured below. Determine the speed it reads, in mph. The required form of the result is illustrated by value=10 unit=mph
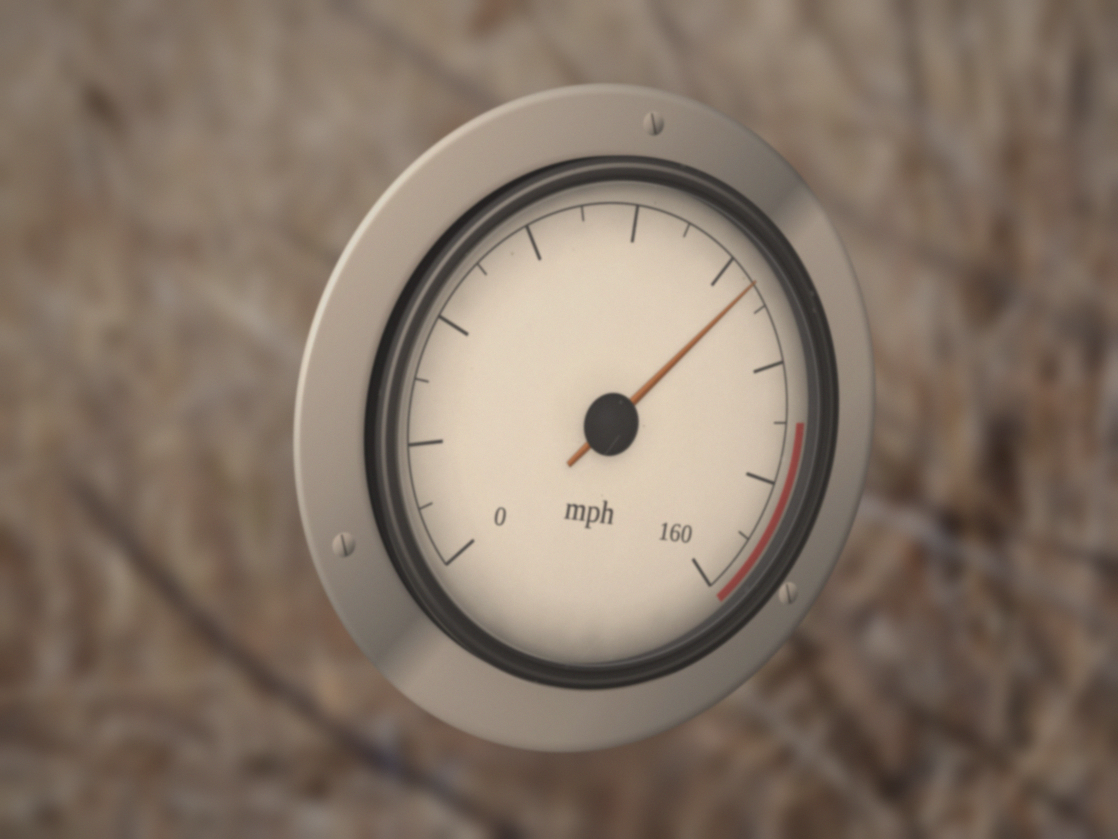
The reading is value=105 unit=mph
